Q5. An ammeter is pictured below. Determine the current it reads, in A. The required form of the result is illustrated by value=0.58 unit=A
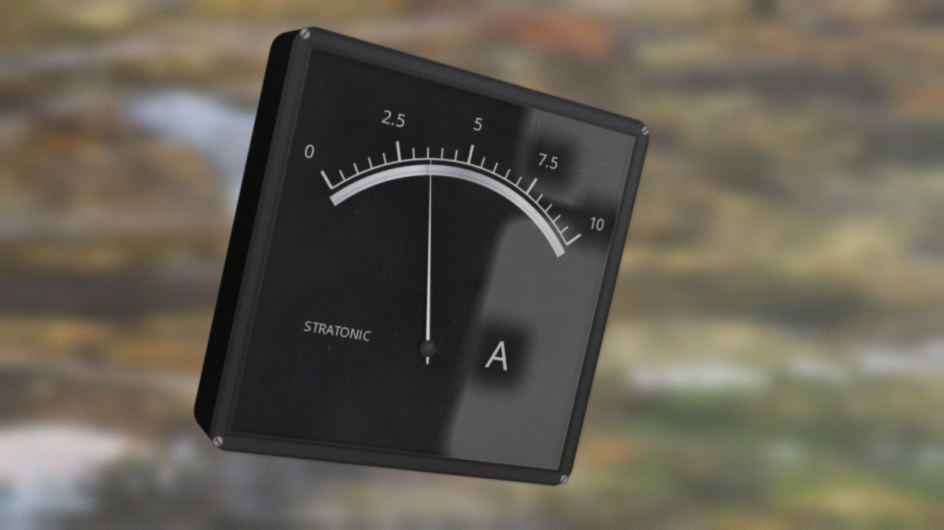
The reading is value=3.5 unit=A
